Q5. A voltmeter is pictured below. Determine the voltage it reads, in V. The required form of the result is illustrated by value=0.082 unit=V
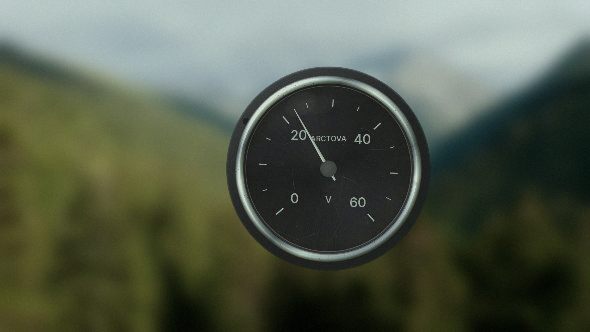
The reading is value=22.5 unit=V
